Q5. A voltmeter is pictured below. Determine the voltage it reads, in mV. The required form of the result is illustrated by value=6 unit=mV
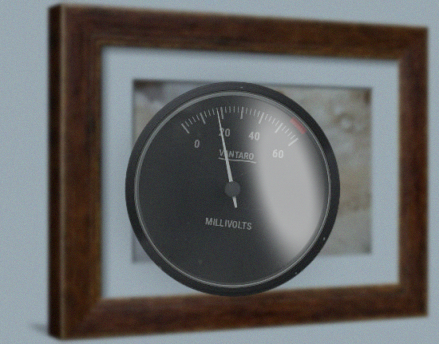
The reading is value=18 unit=mV
